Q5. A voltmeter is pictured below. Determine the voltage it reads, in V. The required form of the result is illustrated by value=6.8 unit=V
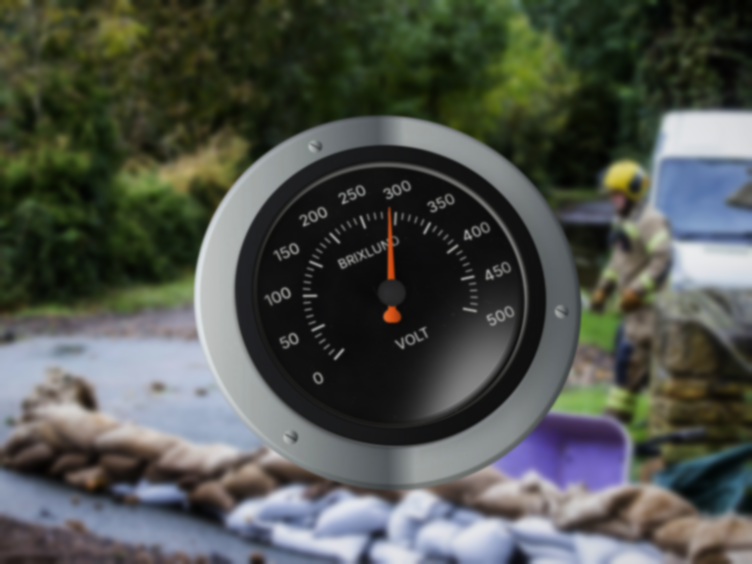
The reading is value=290 unit=V
